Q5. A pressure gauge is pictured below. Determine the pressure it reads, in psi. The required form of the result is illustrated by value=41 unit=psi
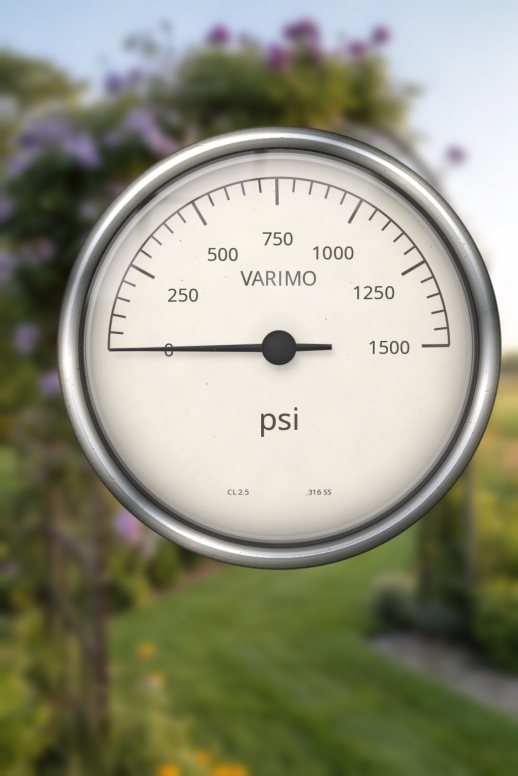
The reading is value=0 unit=psi
